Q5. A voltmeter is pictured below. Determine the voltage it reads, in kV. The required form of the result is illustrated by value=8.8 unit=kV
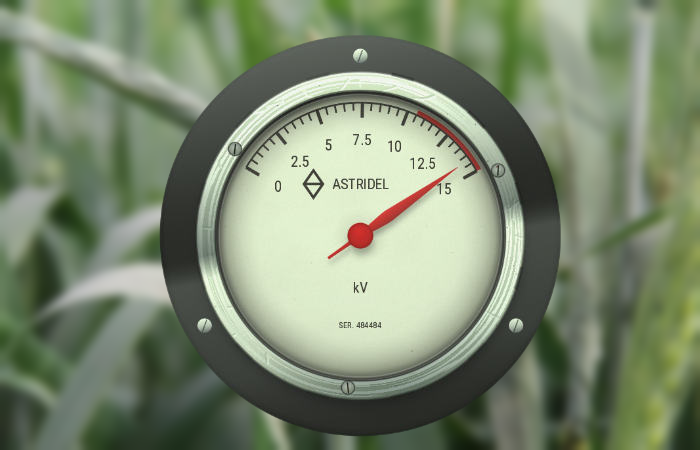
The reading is value=14.25 unit=kV
